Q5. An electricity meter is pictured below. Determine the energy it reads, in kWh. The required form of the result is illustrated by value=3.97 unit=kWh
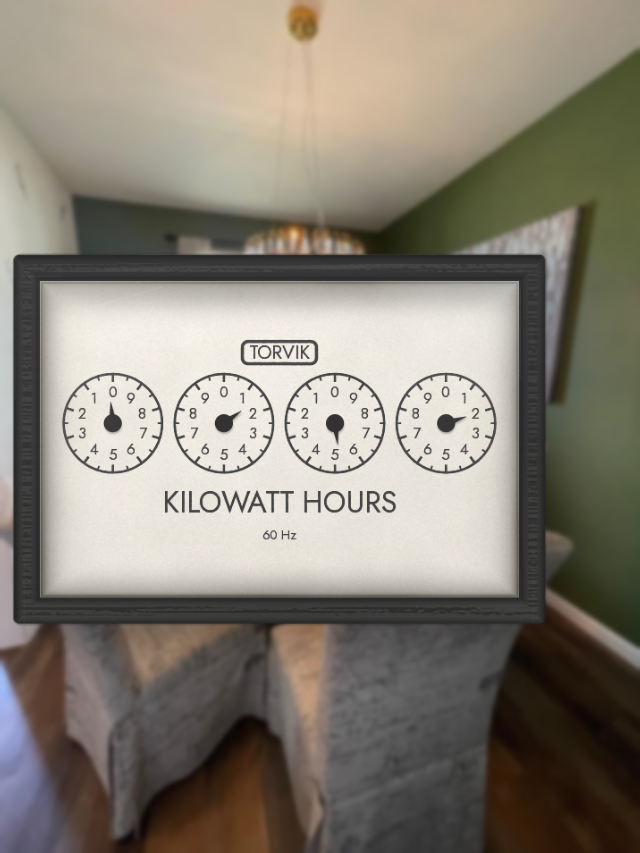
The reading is value=152 unit=kWh
